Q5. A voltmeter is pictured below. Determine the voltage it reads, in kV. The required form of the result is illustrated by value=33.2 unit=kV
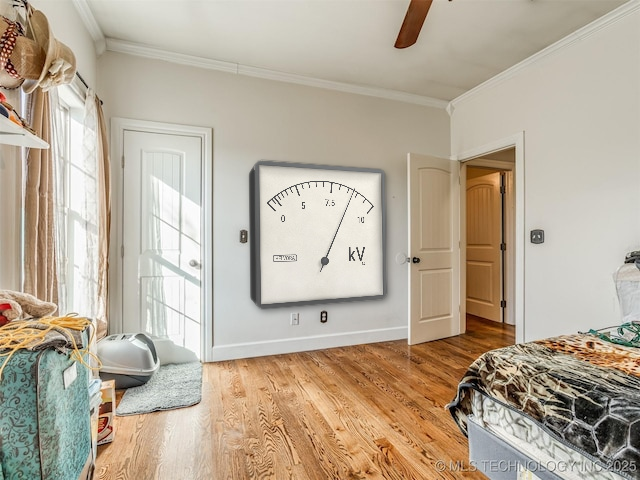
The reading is value=8.75 unit=kV
